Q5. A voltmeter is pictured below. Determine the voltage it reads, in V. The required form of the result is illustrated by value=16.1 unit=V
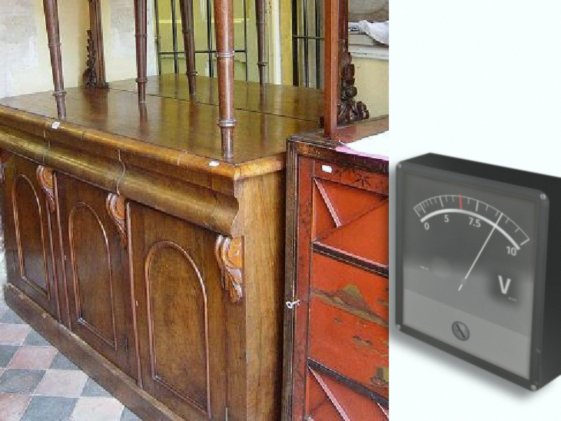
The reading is value=8.75 unit=V
